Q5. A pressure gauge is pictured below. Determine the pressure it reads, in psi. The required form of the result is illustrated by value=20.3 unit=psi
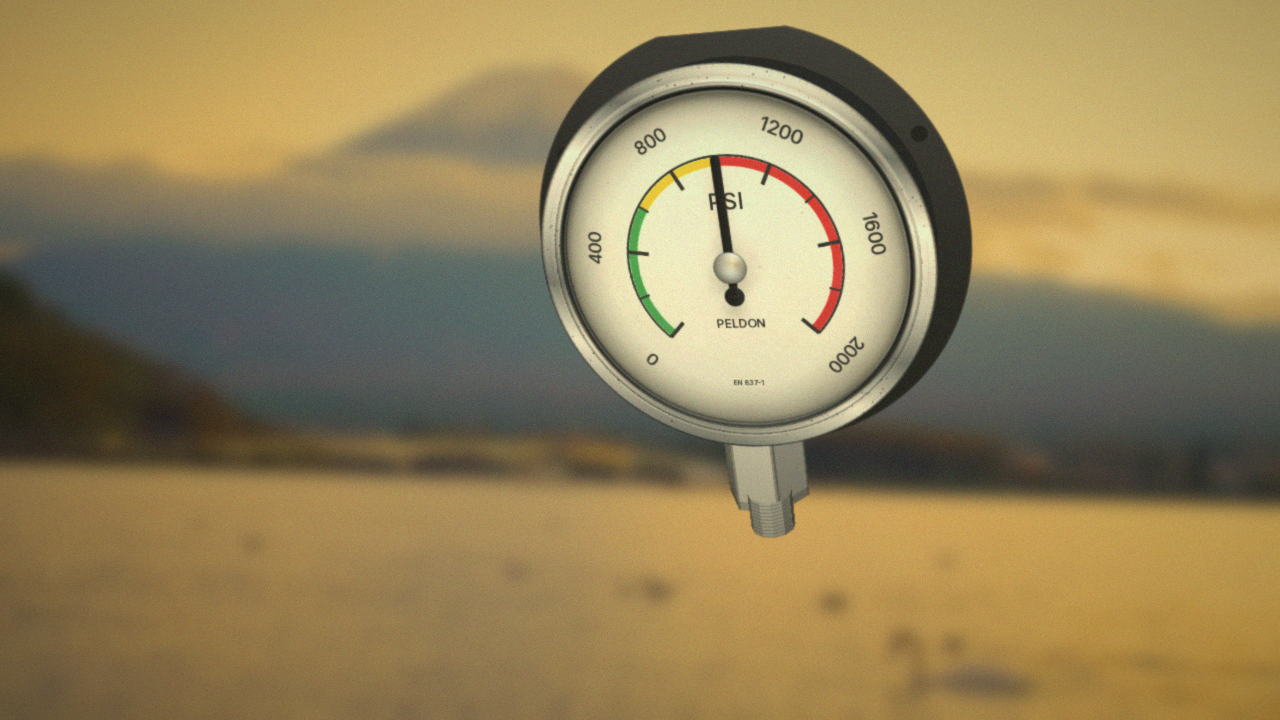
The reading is value=1000 unit=psi
